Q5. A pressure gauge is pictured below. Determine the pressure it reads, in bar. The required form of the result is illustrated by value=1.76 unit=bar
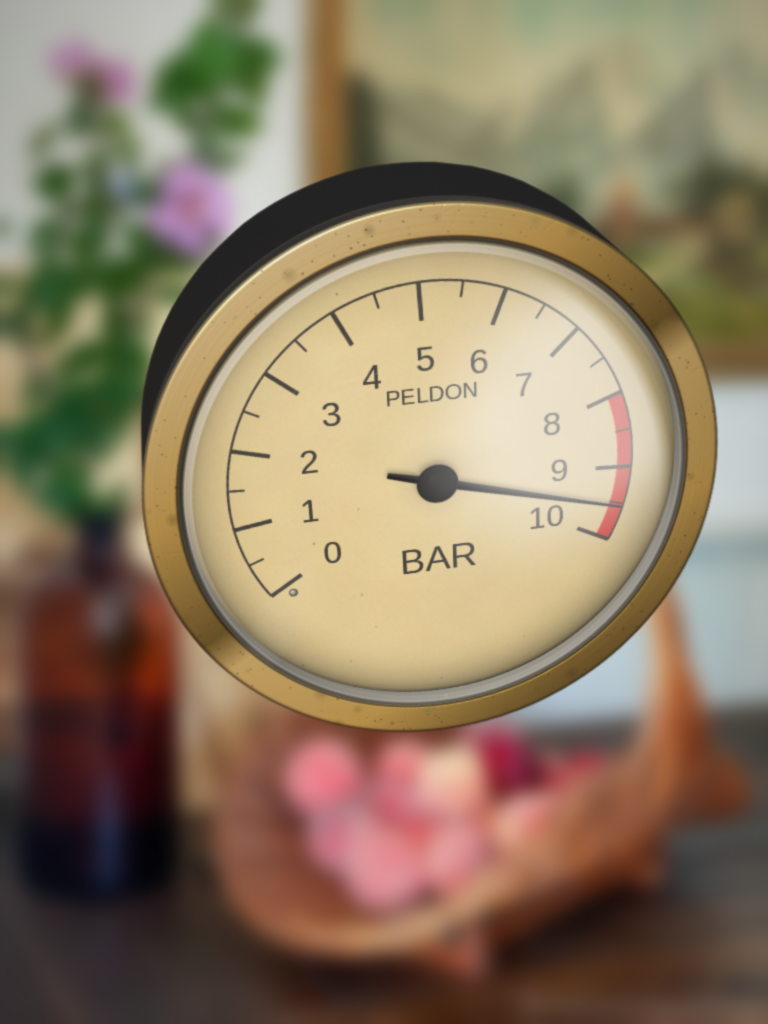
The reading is value=9.5 unit=bar
